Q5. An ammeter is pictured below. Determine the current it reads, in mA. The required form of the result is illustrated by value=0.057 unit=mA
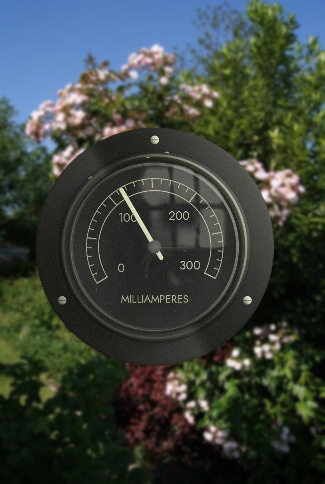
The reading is value=115 unit=mA
